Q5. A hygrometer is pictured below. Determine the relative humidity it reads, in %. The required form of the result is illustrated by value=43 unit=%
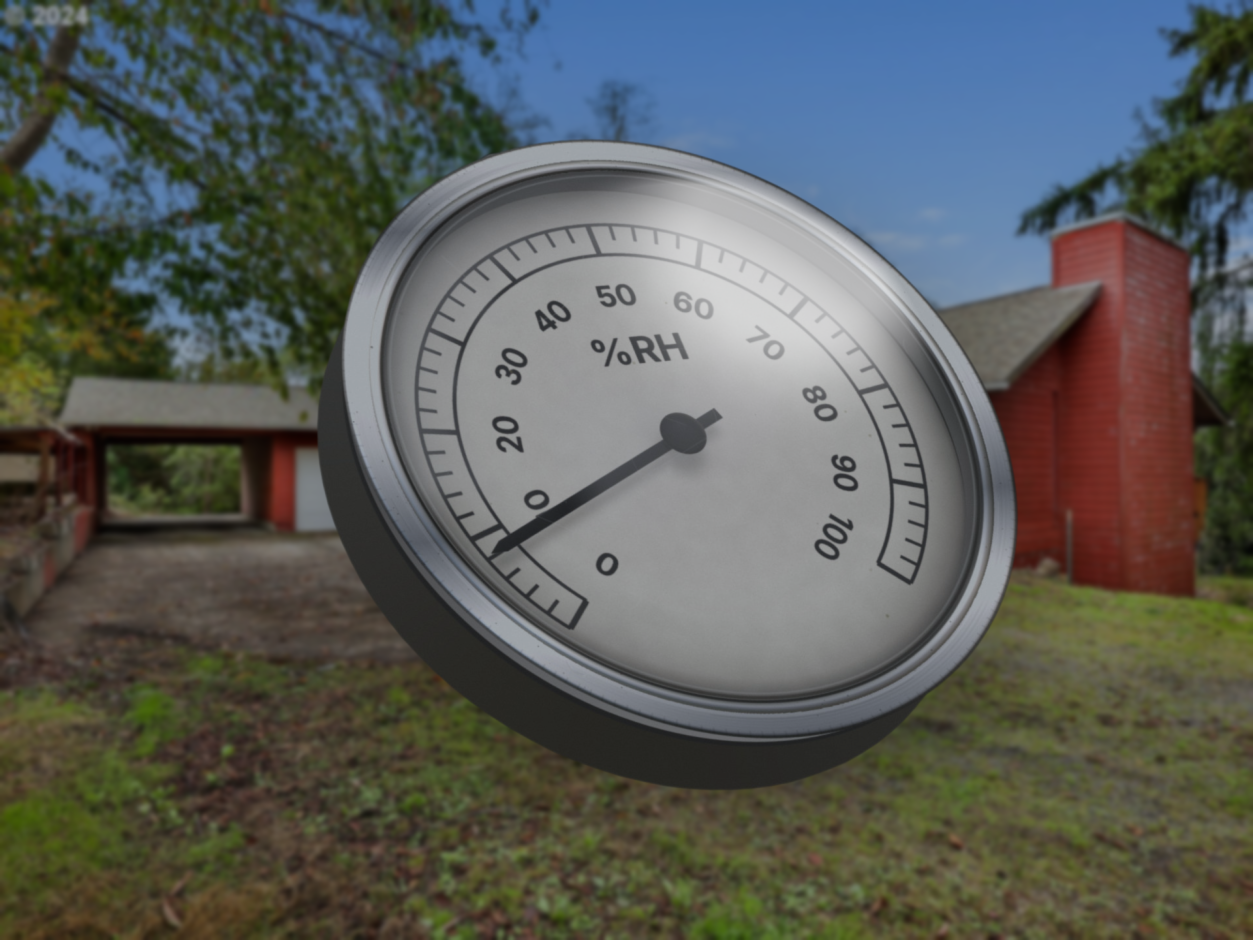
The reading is value=8 unit=%
